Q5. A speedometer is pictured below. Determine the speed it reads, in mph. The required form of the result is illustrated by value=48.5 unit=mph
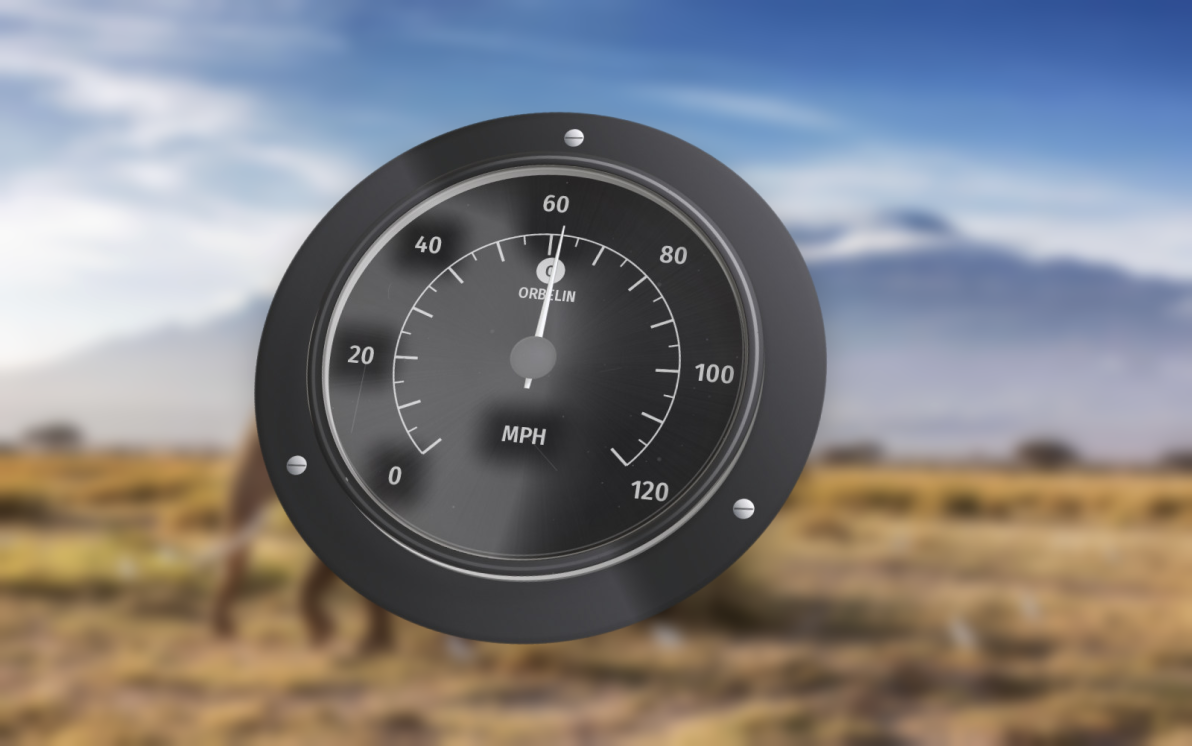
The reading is value=62.5 unit=mph
